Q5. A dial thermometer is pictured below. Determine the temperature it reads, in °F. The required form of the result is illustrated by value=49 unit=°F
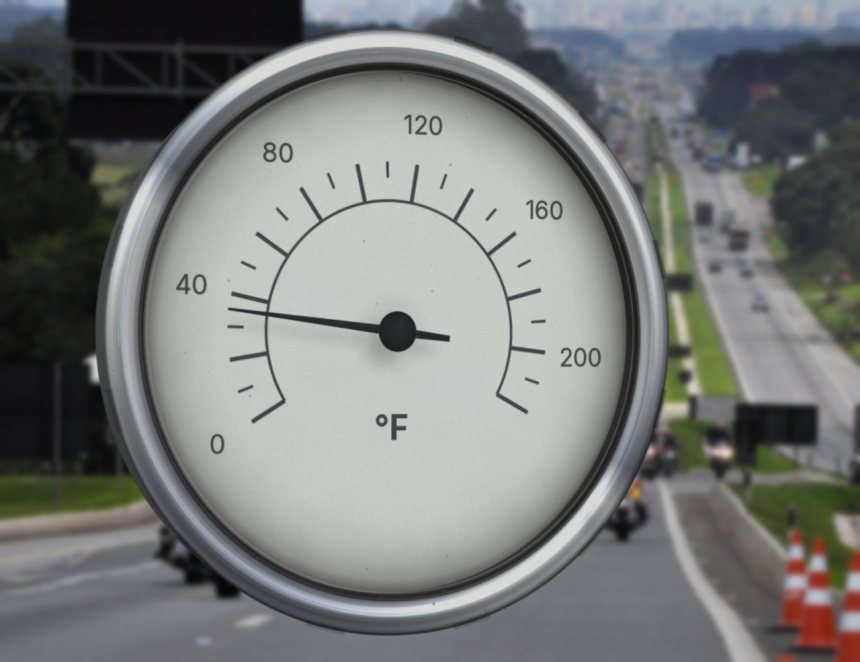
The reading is value=35 unit=°F
